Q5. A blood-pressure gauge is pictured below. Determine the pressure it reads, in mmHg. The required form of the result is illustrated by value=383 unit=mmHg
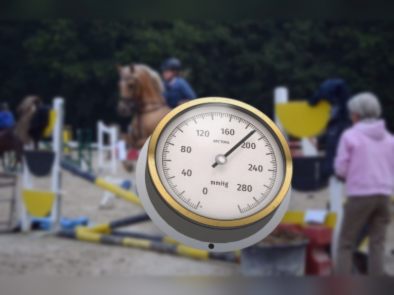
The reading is value=190 unit=mmHg
